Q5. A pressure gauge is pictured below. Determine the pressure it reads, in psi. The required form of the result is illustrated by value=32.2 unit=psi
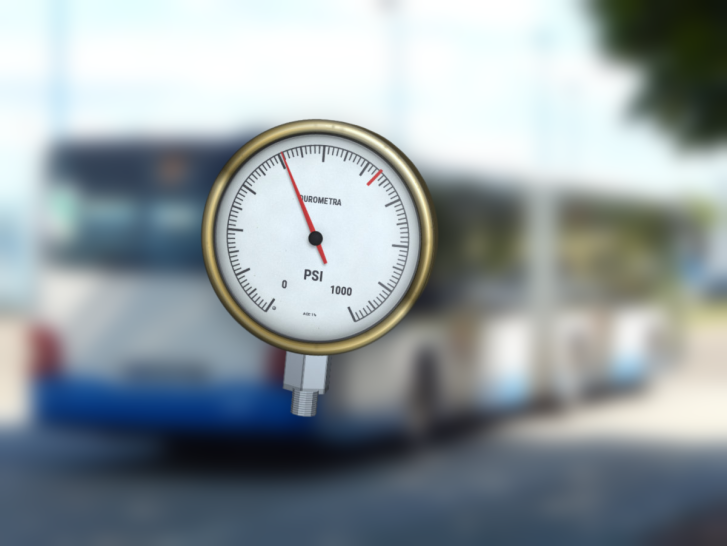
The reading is value=410 unit=psi
